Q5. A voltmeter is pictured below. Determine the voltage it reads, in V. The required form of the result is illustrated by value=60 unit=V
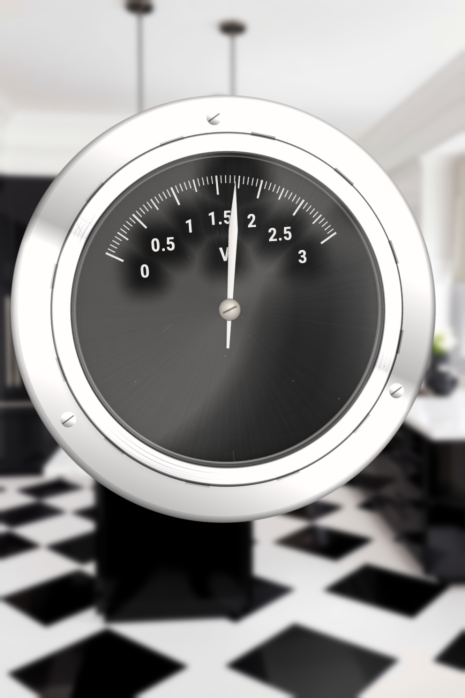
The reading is value=1.7 unit=V
